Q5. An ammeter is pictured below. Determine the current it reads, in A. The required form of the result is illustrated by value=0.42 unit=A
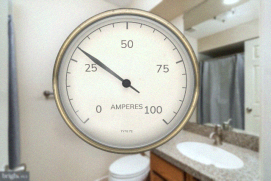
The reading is value=30 unit=A
